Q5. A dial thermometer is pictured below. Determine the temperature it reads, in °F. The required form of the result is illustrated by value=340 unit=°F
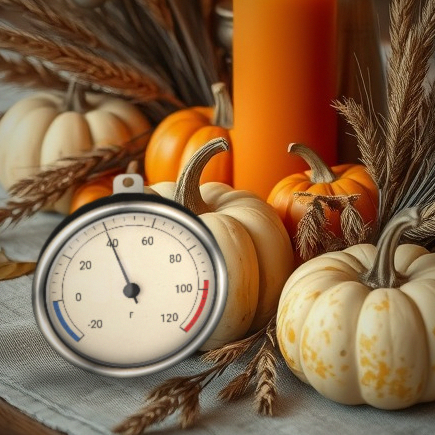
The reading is value=40 unit=°F
